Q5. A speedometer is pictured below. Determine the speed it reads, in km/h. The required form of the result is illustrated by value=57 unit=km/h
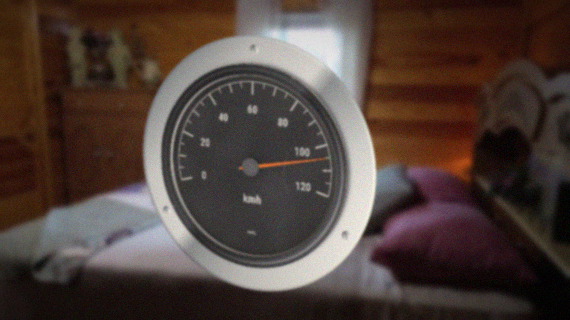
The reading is value=105 unit=km/h
